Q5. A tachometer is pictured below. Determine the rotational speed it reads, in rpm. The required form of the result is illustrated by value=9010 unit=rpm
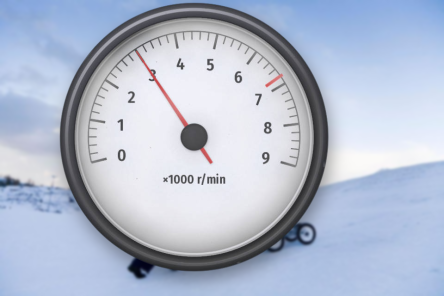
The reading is value=3000 unit=rpm
